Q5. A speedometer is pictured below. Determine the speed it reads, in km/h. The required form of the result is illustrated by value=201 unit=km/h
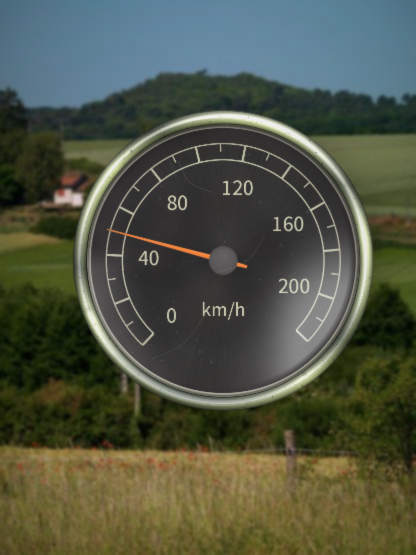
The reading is value=50 unit=km/h
